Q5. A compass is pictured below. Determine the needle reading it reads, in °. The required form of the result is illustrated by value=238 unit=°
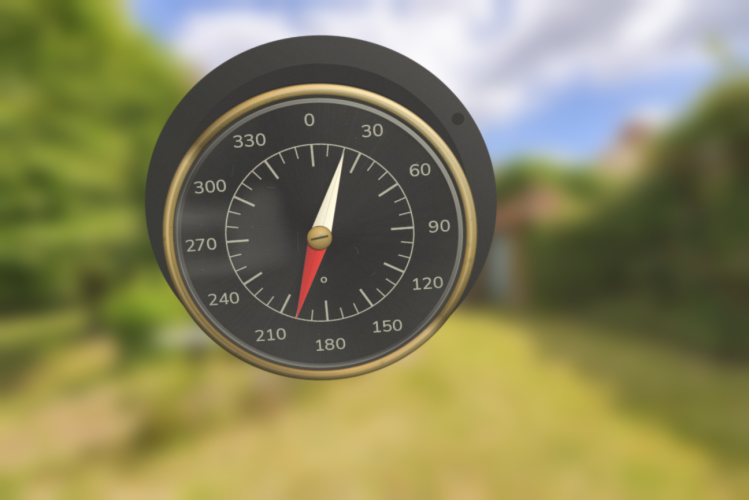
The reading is value=200 unit=°
